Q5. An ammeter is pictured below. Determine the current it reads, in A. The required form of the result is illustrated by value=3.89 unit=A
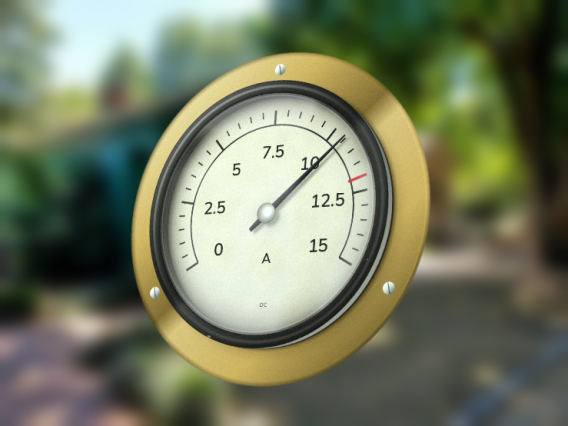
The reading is value=10.5 unit=A
